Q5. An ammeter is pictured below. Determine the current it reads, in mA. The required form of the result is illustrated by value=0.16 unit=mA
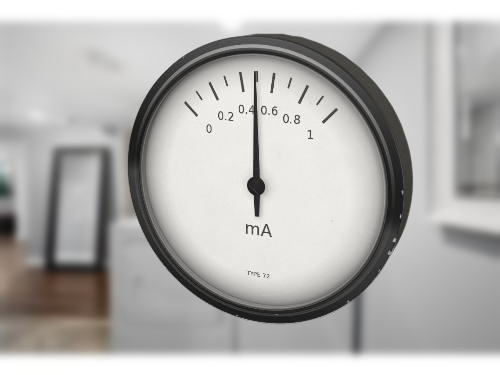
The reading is value=0.5 unit=mA
